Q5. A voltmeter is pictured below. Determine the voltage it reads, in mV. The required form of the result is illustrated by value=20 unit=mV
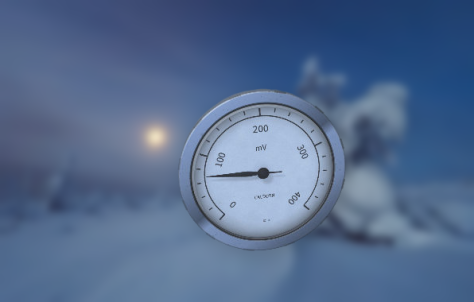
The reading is value=70 unit=mV
